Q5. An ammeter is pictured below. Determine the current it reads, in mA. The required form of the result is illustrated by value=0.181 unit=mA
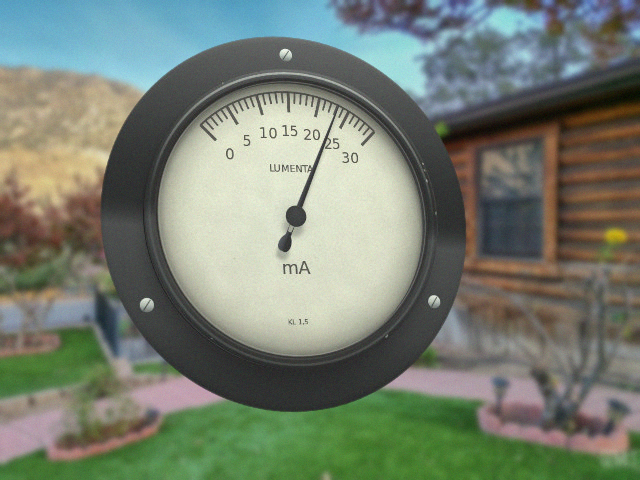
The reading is value=23 unit=mA
